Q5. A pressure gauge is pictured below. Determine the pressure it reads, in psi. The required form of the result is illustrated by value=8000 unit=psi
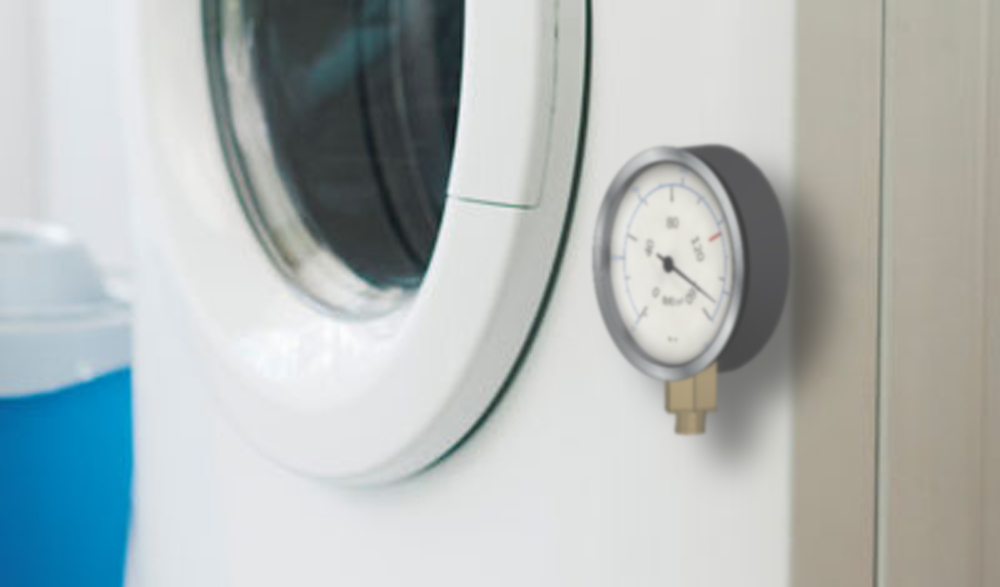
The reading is value=150 unit=psi
